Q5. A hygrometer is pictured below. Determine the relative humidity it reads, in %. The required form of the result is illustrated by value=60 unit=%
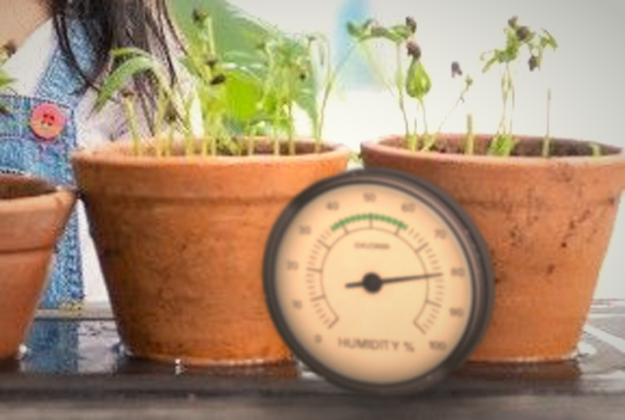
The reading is value=80 unit=%
